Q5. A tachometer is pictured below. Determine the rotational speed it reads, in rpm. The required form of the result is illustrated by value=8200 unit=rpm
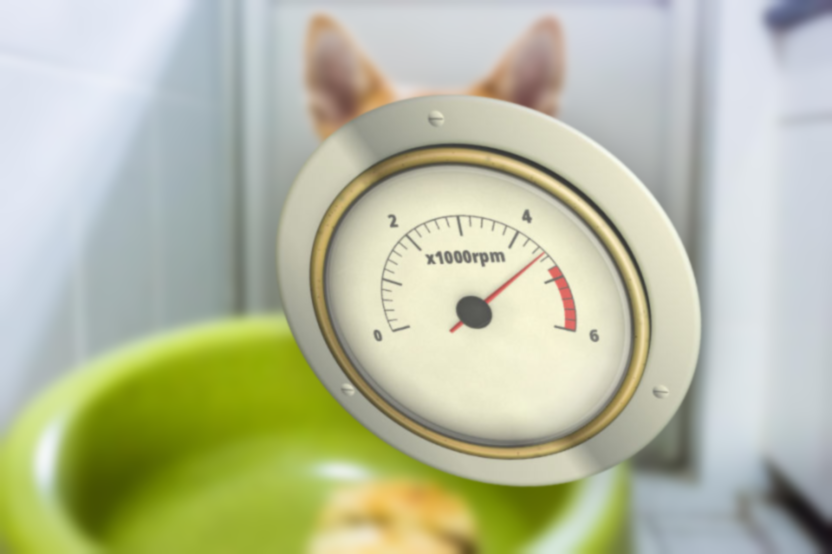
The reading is value=4500 unit=rpm
